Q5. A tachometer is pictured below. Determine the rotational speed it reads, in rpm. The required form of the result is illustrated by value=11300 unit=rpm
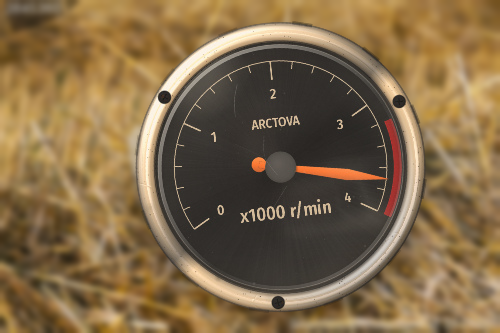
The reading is value=3700 unit=rpm
